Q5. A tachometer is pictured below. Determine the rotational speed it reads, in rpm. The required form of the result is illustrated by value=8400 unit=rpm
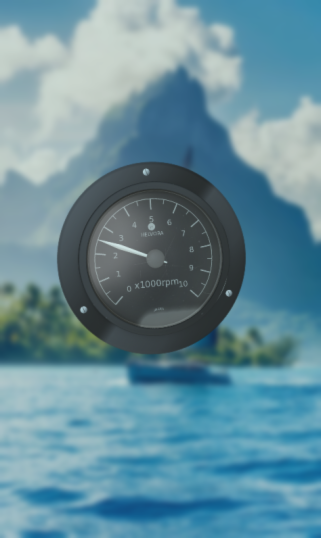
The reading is value=2500 unit=rpm
